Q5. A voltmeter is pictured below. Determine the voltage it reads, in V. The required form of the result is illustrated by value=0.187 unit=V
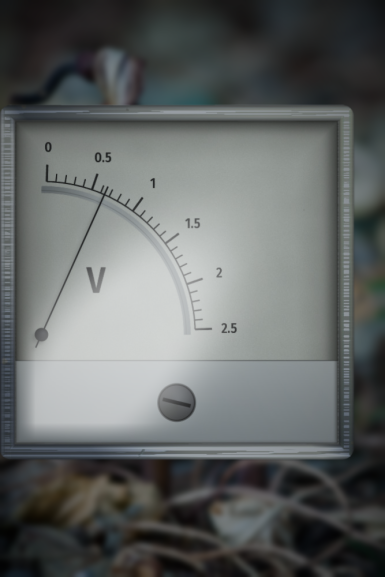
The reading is value=0.65 unit=V
